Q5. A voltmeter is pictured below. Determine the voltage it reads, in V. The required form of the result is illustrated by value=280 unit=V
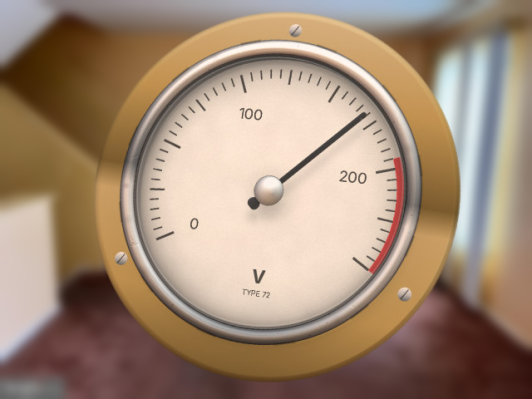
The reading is value=170 unit=V
